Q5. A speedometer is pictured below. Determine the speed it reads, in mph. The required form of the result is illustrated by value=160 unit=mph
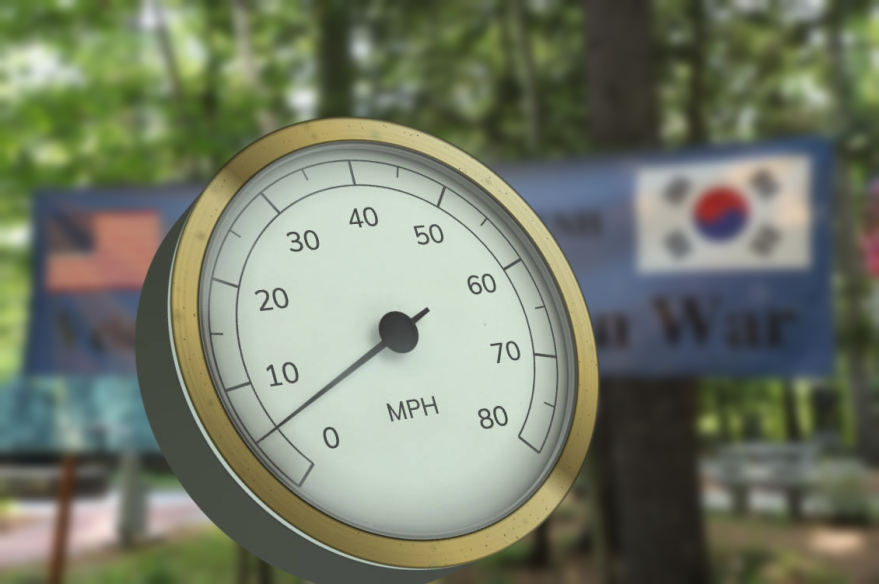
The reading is value=5 unit=mph
